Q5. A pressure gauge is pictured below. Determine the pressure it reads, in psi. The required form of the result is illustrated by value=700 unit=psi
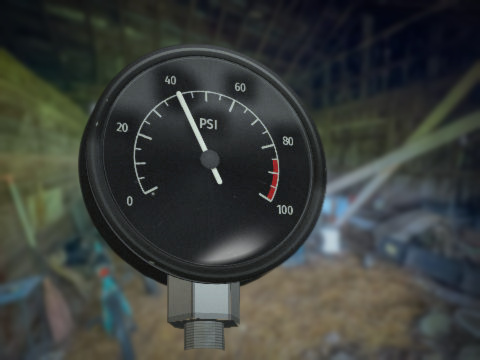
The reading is value=40 unit=psi
